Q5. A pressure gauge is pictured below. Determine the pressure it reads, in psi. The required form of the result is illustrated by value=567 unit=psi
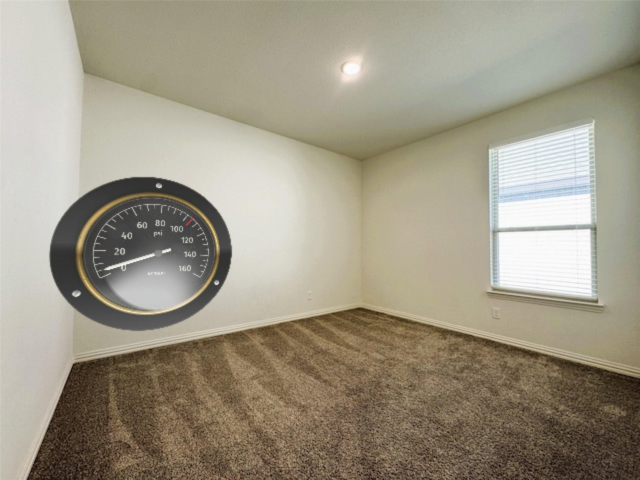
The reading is value=5 unit=psi
